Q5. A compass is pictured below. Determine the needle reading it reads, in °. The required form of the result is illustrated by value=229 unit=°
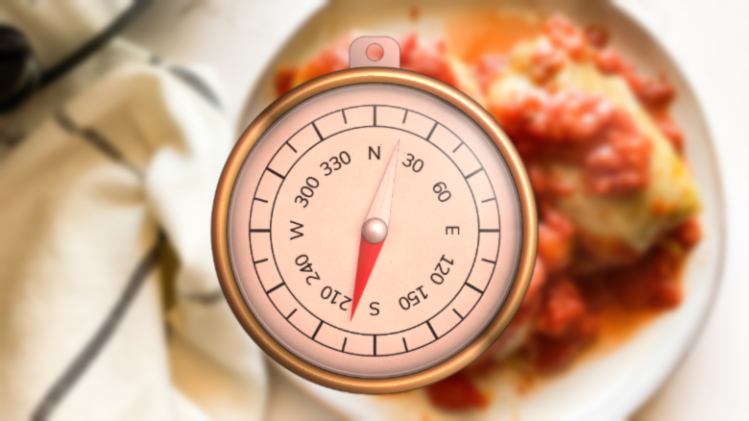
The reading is value=195 unit=°
